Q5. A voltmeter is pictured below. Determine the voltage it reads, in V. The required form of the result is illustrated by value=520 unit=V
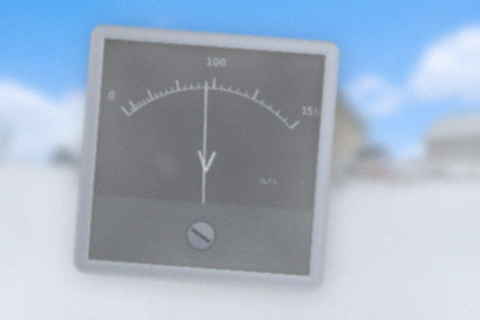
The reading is value=95 unit=V
